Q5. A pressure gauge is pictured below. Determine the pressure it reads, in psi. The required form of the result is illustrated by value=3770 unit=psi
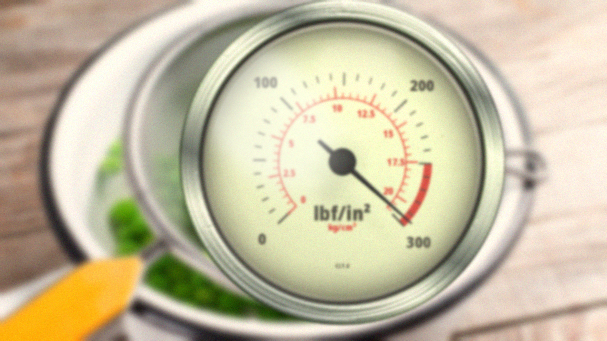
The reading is value=295 unit=psi
